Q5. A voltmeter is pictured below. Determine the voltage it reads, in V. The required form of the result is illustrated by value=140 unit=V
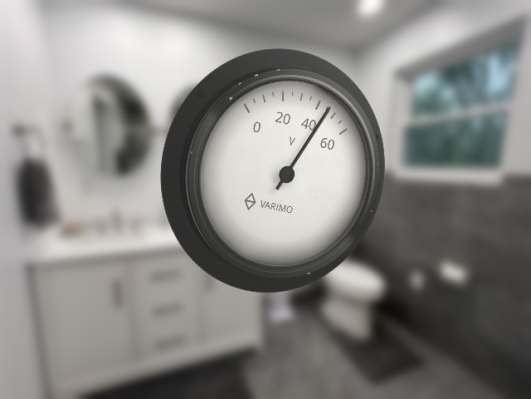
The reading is value=45 unit=V
